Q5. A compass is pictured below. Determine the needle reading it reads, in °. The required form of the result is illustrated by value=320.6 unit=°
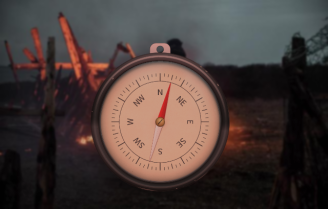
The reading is value=15 unit=°
